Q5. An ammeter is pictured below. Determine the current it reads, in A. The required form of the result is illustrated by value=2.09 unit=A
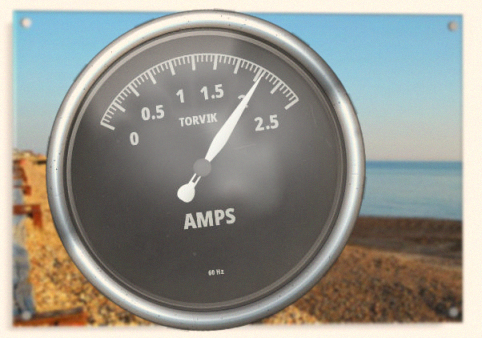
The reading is value=2.05 unit=A
